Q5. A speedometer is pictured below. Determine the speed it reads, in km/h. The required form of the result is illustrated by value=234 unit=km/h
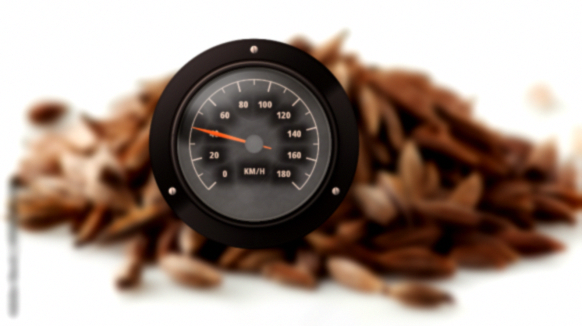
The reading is value=40 unit=km/h
